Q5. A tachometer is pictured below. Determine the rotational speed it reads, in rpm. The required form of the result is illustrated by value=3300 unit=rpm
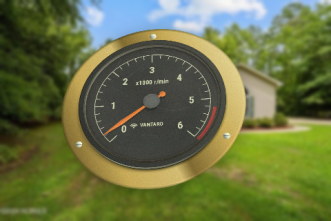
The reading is value=200 unit=rpm
